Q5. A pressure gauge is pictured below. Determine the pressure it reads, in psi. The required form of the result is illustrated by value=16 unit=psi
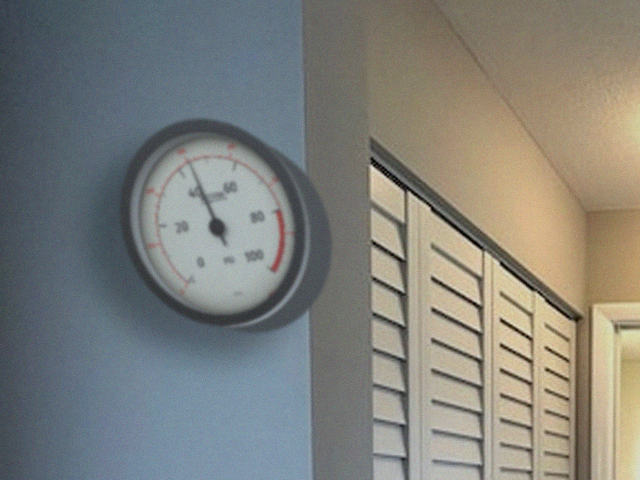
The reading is value=45 unit=psi
